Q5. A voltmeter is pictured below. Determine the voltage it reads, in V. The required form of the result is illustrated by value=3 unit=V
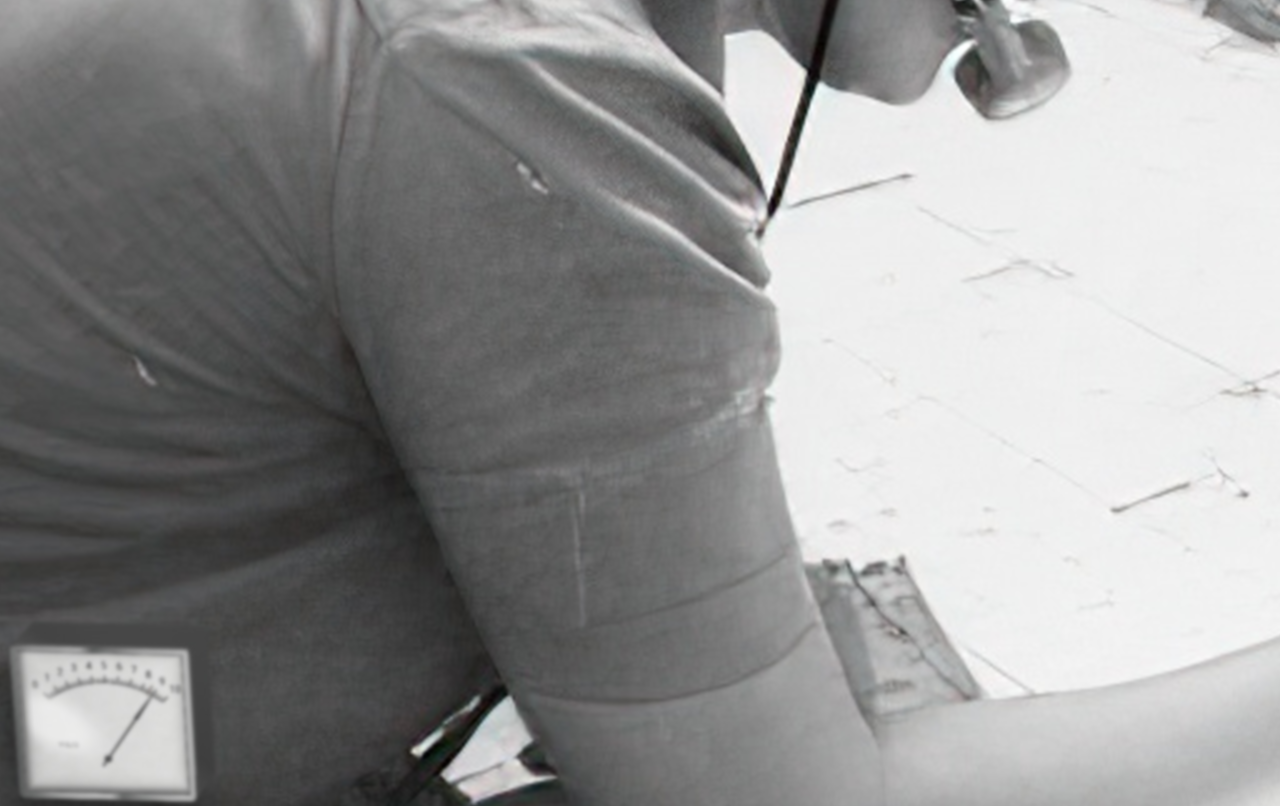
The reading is value=9 unit=V
